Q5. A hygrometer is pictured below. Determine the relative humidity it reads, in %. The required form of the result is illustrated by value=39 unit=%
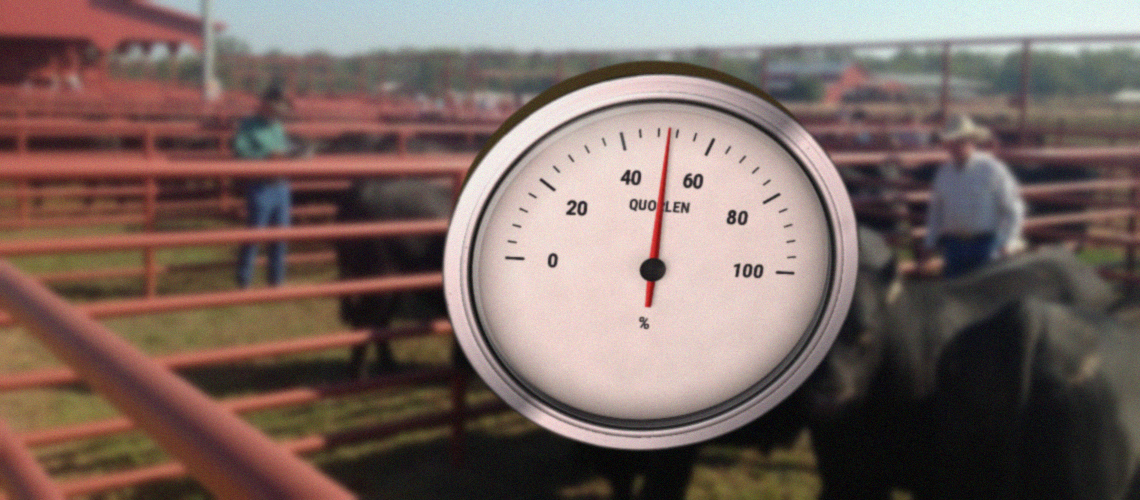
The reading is value=50 unit=%
